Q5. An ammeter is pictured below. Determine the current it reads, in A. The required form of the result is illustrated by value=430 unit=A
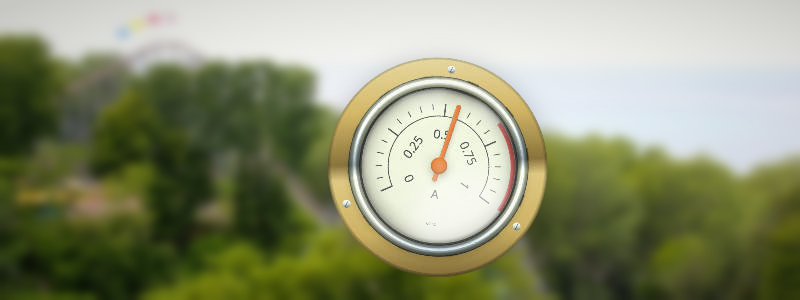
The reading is value=0.55 unit=A
